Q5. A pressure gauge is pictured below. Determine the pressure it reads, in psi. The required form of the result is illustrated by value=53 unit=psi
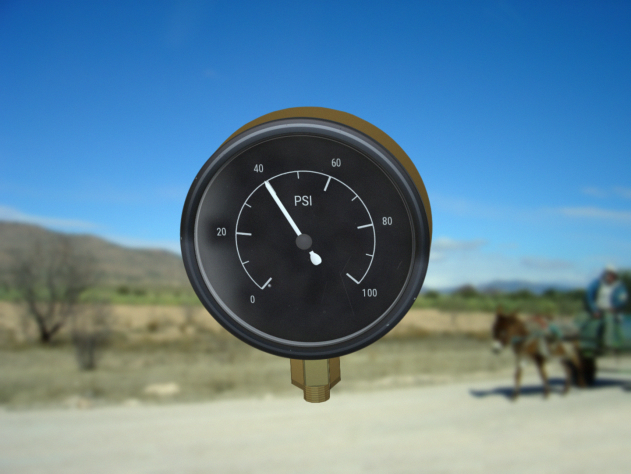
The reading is value=40 unit=psi
